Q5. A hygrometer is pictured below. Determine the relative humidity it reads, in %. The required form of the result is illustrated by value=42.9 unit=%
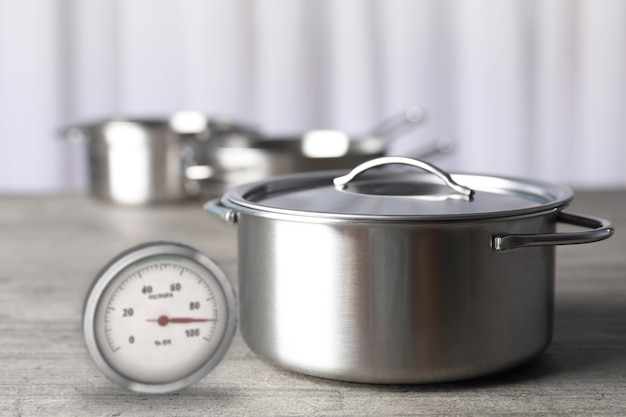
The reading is value=90 unit=%
